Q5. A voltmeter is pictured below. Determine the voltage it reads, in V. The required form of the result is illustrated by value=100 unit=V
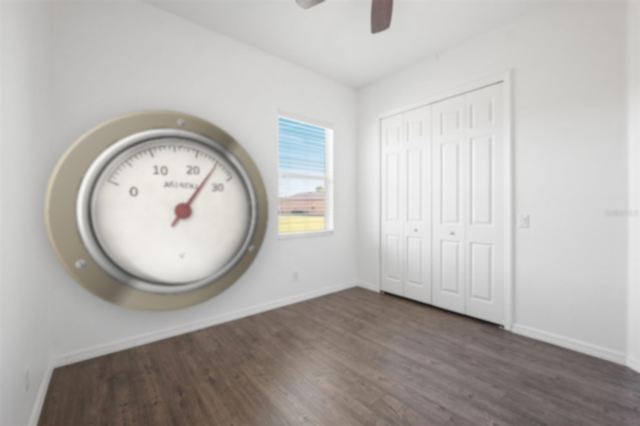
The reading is value=25 unit=V
